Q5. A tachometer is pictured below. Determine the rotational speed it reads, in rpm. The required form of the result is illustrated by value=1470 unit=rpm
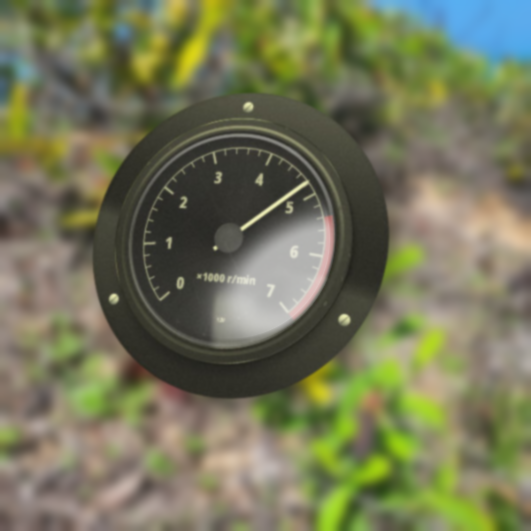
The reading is value=4800 unit=rpm
